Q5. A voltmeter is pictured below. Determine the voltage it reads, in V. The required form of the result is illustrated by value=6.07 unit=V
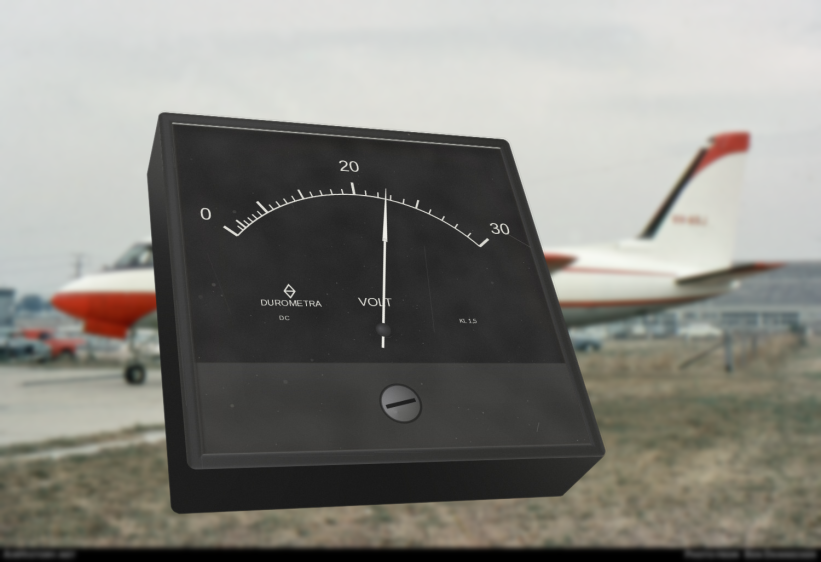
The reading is value=22.5 unit=V
